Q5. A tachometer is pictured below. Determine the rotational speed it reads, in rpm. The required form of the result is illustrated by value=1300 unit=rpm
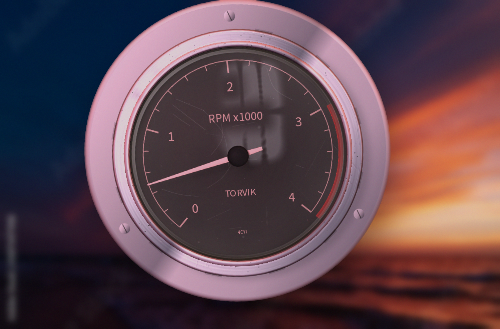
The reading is value=500 unit=rpm
